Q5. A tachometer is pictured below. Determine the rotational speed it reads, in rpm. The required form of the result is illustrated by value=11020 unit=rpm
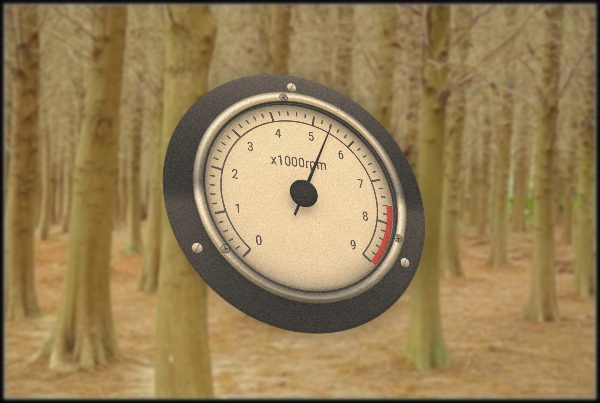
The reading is value=5400 unit=rpm
